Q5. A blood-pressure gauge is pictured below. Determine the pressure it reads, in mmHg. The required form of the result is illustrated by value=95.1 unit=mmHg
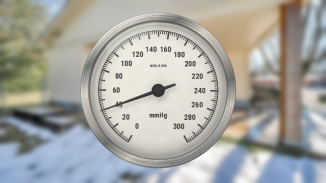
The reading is value=40 unit=mmHg
